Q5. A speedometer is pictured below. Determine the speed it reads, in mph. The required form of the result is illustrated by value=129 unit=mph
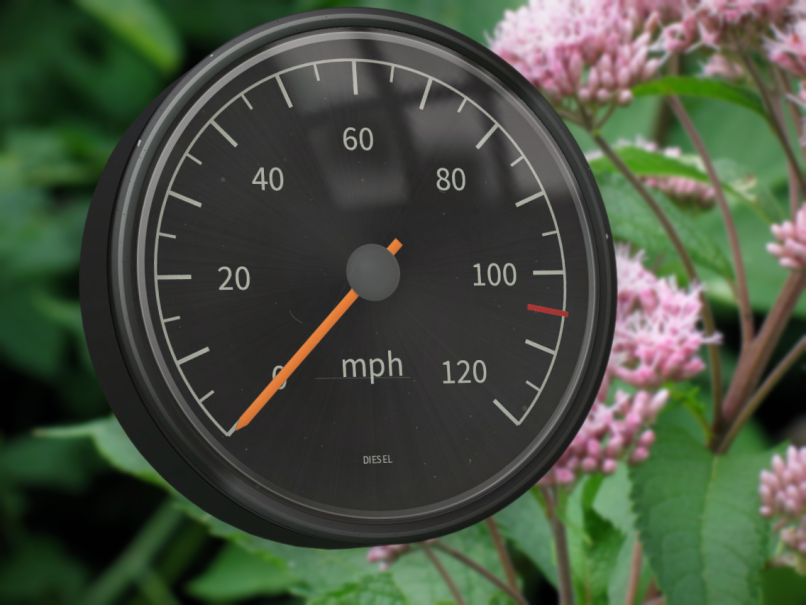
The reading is value=0 unit=mph
